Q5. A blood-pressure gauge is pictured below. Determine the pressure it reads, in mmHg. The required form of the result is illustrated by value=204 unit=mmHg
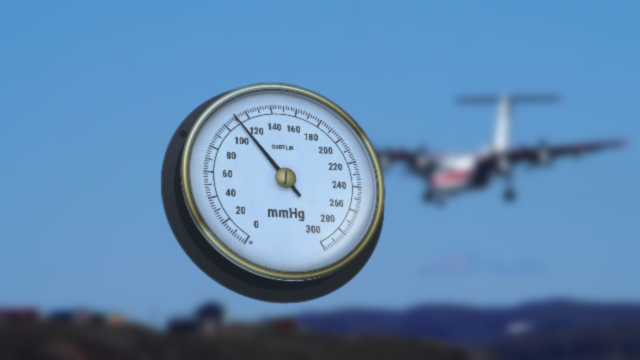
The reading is value=110 unit=mmHg
